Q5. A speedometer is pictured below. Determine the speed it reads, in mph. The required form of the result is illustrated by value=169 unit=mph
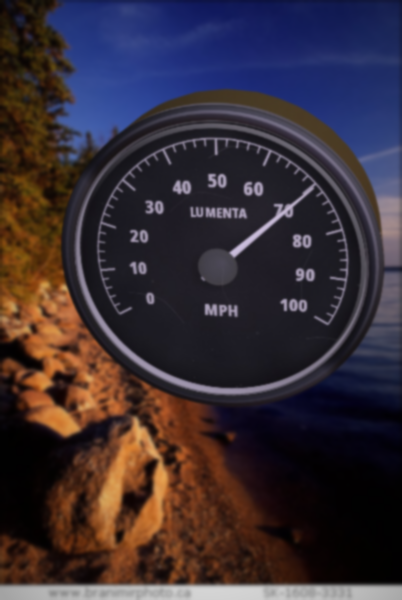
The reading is value=70 unit=mph
